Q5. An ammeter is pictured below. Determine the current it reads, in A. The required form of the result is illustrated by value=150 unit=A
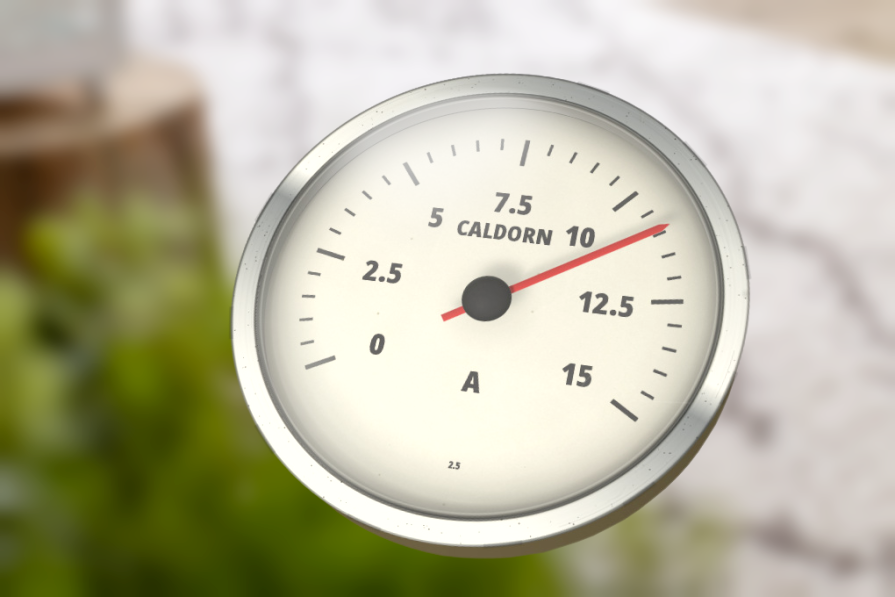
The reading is value=11 unit=A
